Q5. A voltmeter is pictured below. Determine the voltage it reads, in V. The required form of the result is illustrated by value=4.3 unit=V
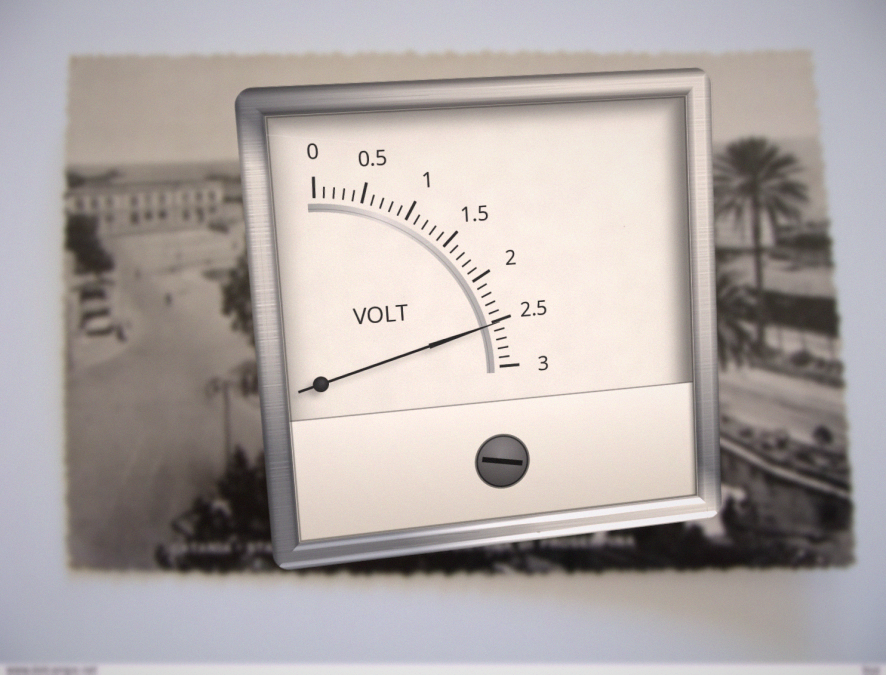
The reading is value=2.5 unit=V
